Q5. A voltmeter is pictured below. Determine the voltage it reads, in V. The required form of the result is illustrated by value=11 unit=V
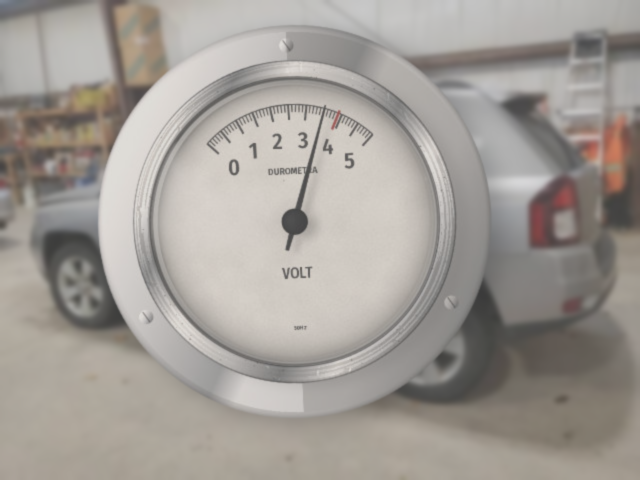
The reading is value=3.5 unit=V
